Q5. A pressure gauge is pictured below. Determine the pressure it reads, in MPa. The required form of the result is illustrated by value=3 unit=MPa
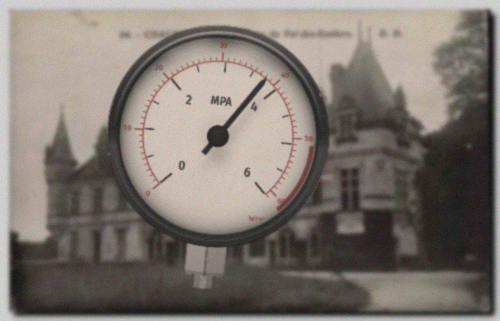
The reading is value=3.75 unit=MPa
